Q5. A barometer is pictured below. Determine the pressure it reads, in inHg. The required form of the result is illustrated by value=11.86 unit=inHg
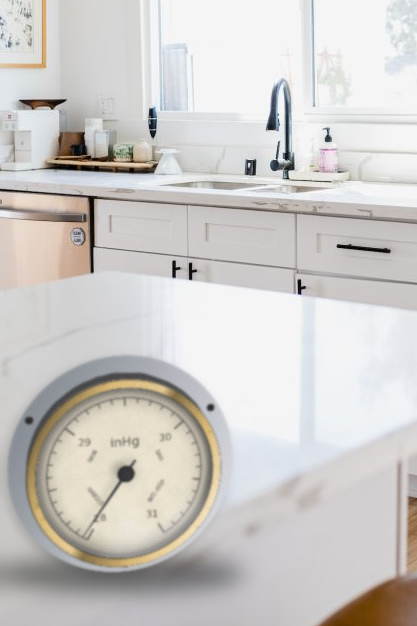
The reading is value=28.05 unit=inHg
